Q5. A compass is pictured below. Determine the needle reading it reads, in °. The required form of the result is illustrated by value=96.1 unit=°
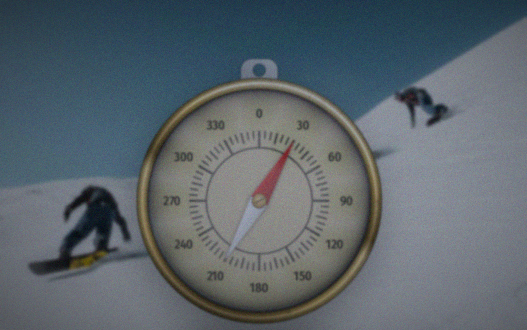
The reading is value=30 unit=°
